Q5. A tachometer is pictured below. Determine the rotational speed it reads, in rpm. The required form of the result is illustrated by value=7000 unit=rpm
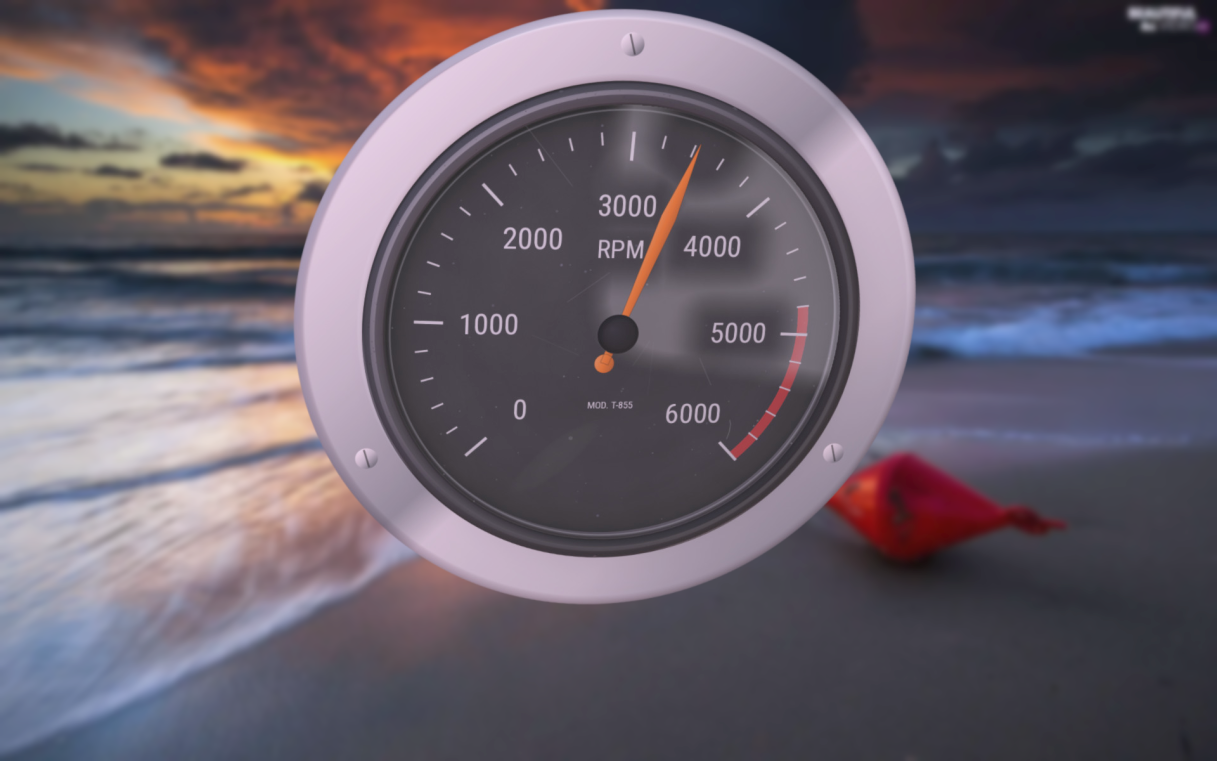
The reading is value=3400 unit=rpm
